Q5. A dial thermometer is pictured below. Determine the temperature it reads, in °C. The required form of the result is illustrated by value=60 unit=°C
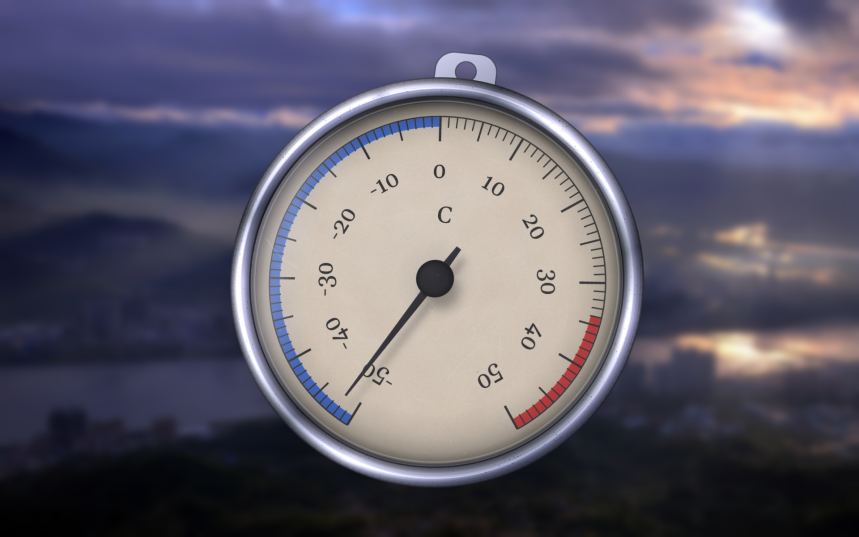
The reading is value=-48 unit=°C
